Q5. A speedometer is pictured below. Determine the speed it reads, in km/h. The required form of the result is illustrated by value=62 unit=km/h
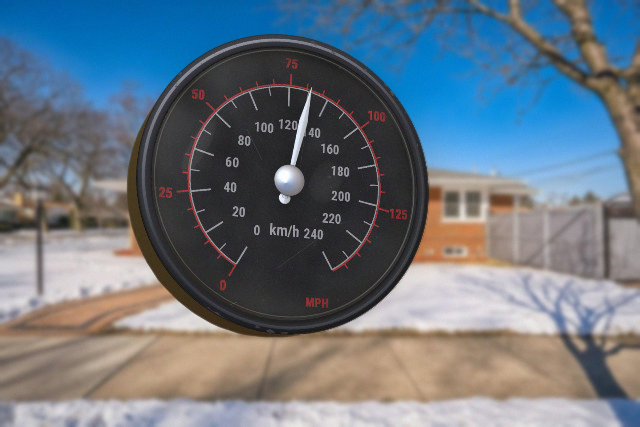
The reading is value=130 unit=km/h
